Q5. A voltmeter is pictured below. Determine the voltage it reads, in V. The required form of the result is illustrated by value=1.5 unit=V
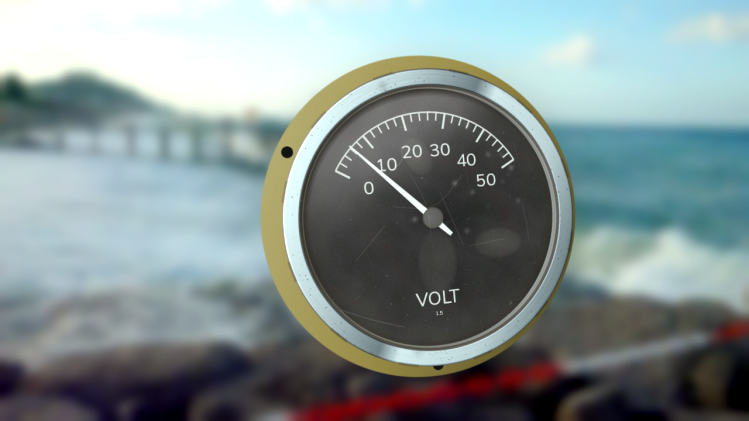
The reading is value=6 unit=V
